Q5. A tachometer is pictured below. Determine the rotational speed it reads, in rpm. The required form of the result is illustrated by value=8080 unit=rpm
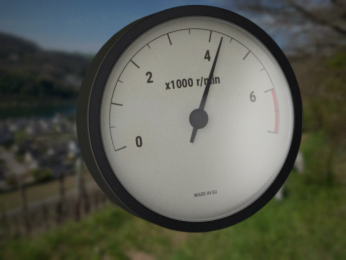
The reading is value=4250 unit=rpm
